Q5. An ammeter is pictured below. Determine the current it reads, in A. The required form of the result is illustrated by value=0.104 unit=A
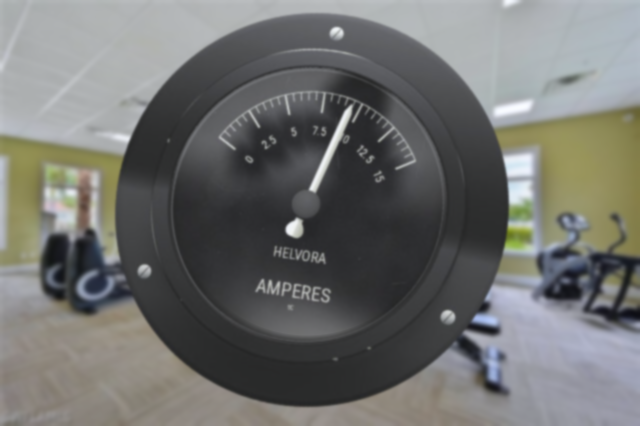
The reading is value=9.5 unit=A
